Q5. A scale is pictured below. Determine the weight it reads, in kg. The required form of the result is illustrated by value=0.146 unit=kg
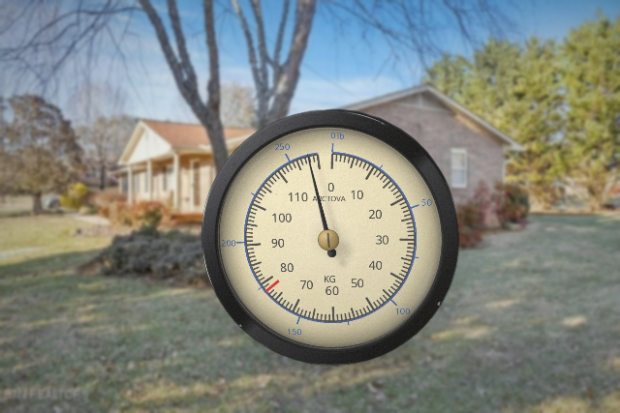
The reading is value=118 unit=kg
